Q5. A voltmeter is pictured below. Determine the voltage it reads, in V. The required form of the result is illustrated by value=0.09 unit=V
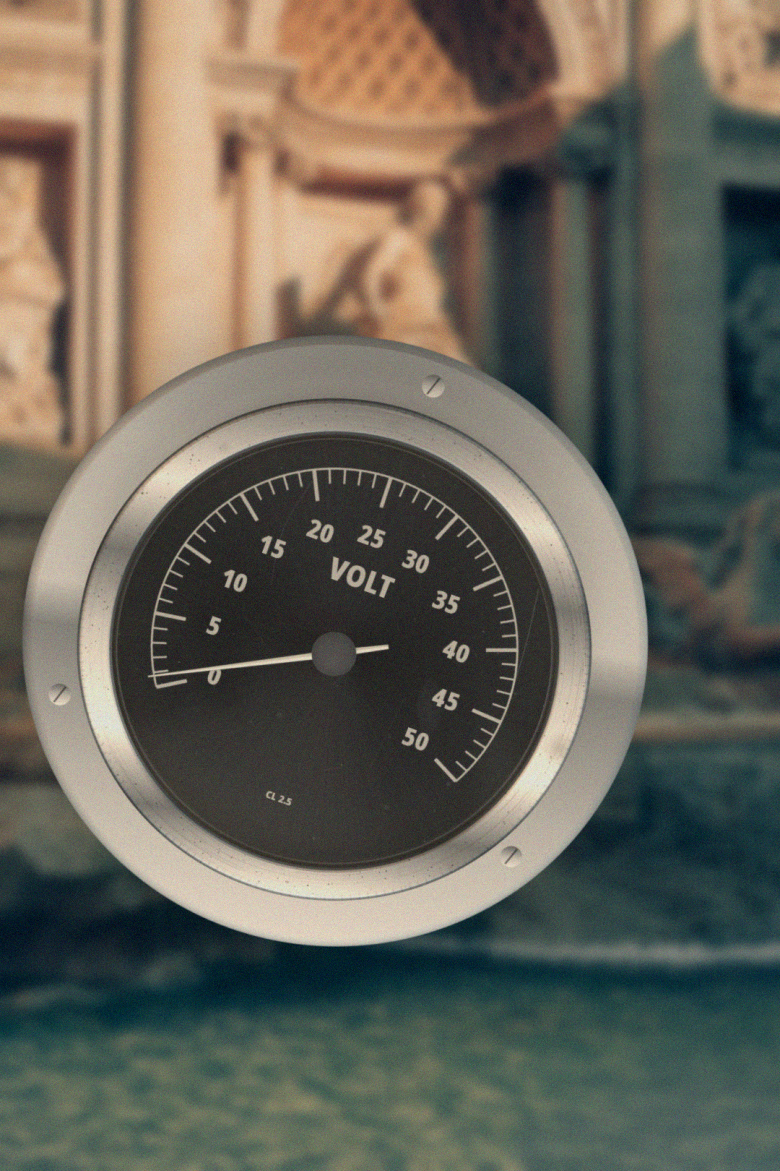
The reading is value=1 unit=V
